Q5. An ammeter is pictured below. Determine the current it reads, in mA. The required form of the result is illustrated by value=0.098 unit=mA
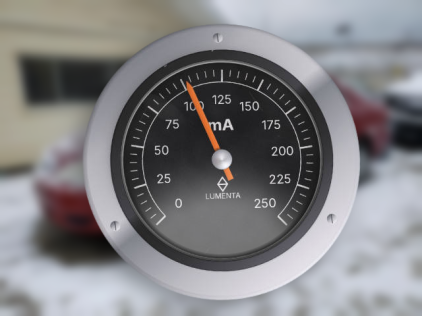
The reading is value=102.5 unit=mA
